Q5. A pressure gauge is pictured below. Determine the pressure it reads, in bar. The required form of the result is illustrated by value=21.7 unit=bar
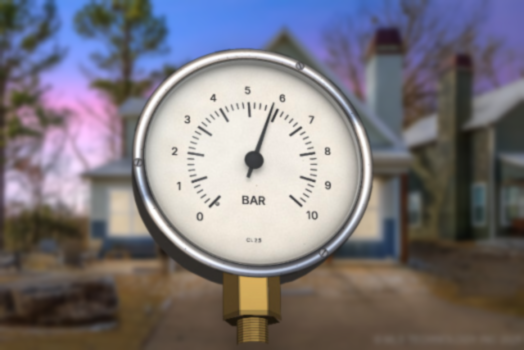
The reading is value=5.8 unit=bar
